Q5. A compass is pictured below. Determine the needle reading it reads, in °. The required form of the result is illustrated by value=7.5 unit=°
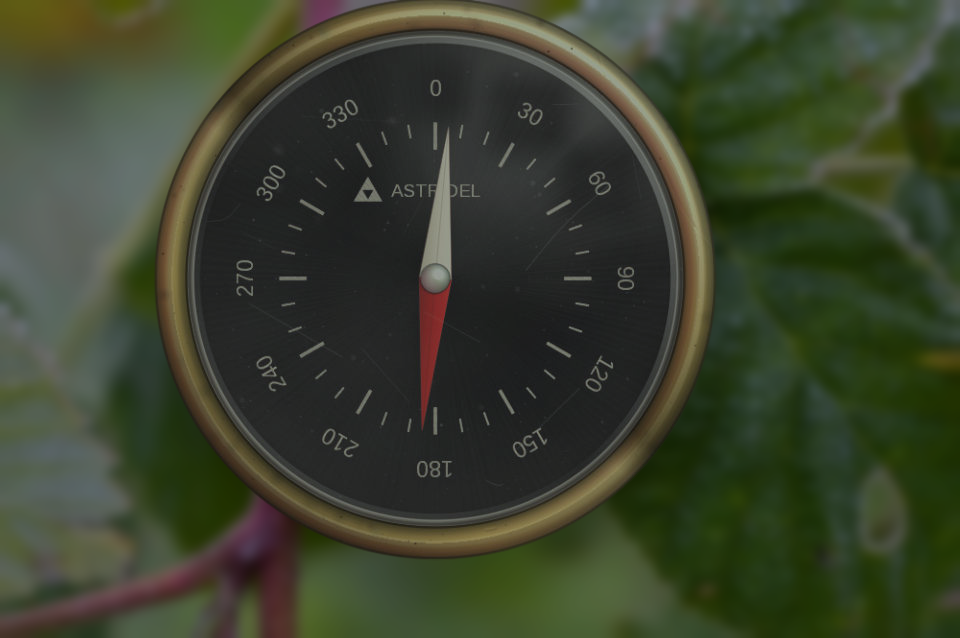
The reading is value=185 unit=°
